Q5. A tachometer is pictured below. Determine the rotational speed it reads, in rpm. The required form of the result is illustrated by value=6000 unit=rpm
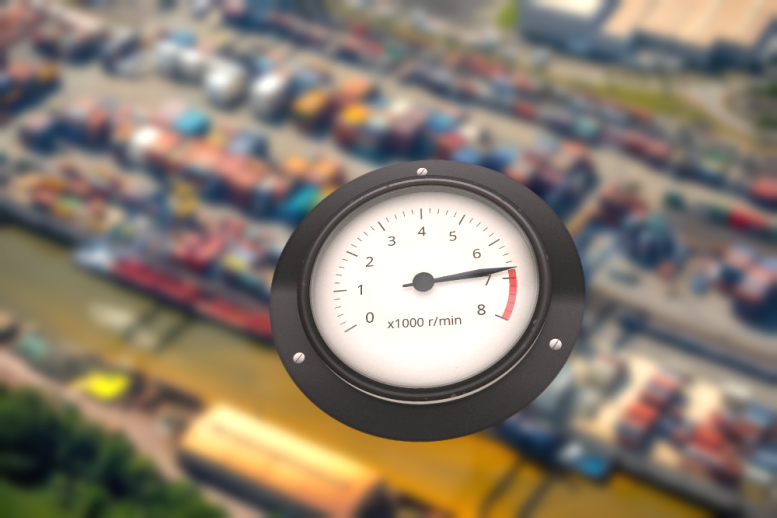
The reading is value=6800 unit=rpm
